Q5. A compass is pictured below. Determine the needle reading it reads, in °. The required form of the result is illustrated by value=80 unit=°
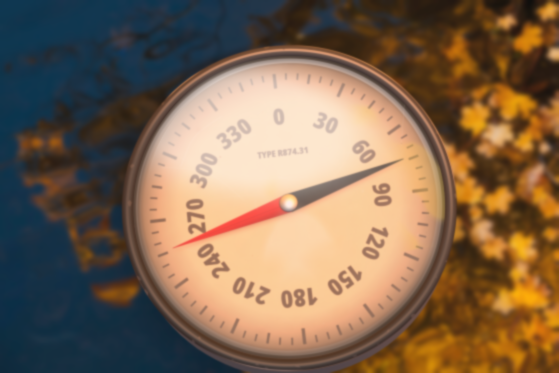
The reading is value=255 unit=°
